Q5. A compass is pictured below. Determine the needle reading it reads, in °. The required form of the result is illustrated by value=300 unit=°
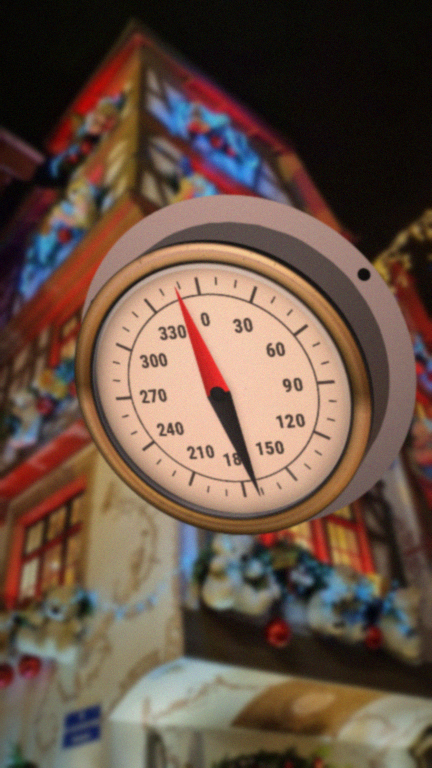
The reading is value=350 unit=°
